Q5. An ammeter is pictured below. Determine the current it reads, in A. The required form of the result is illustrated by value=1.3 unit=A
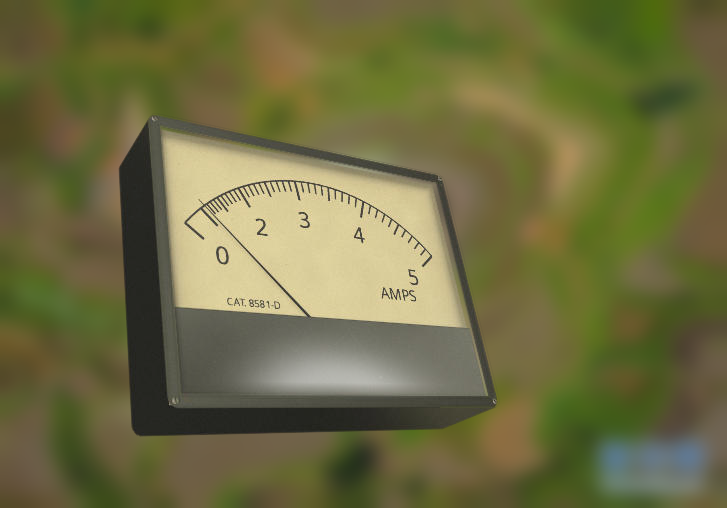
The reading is value=1 unit=A
